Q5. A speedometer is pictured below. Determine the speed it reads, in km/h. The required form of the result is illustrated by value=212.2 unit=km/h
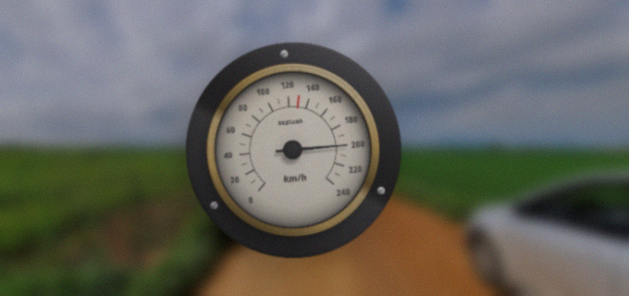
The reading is value=200 unit=km/h
